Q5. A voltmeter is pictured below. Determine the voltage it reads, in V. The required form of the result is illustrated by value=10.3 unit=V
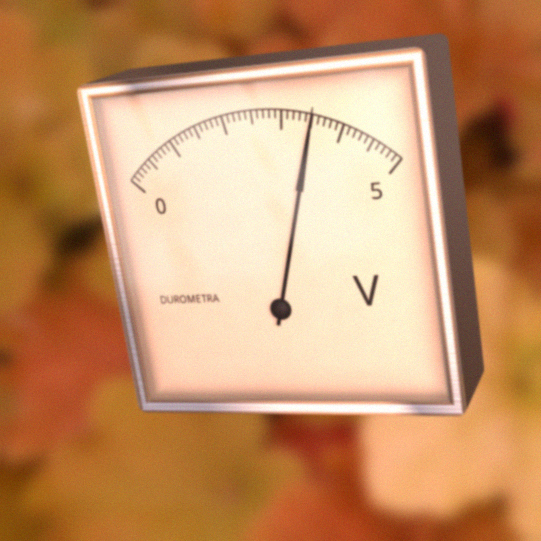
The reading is value=3.5 unit=V
